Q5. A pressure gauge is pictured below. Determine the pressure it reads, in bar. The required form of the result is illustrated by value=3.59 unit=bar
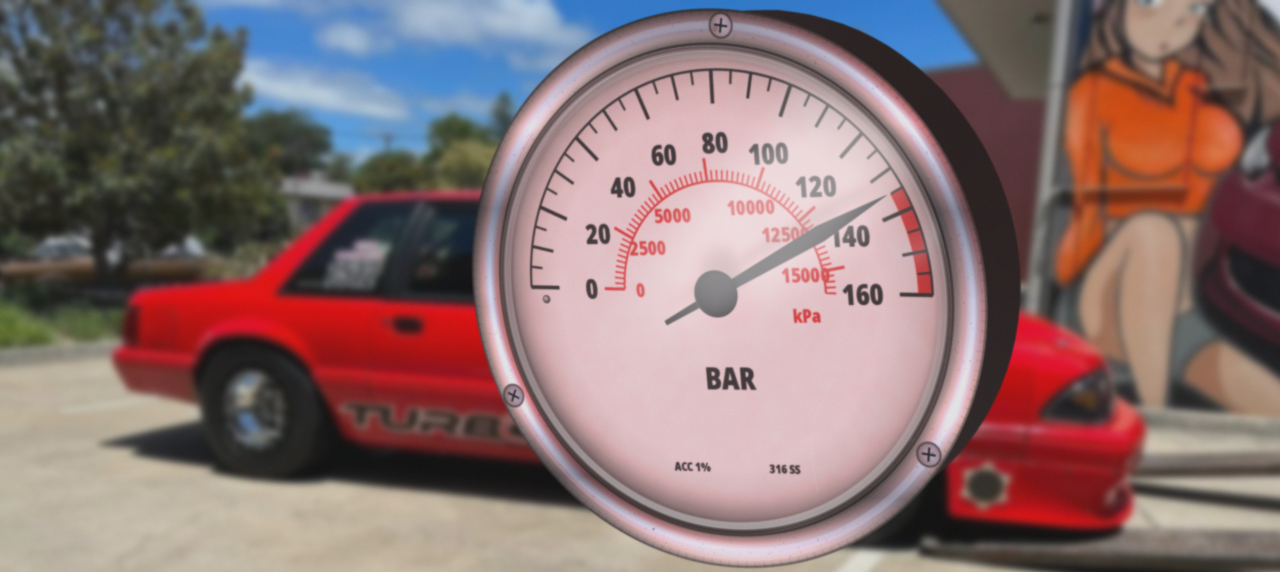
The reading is value=135 unit=bar
